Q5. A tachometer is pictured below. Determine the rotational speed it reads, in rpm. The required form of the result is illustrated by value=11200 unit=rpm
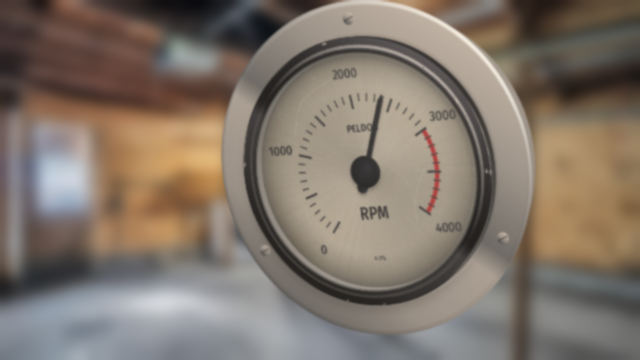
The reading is value=2400 unit=rpm
